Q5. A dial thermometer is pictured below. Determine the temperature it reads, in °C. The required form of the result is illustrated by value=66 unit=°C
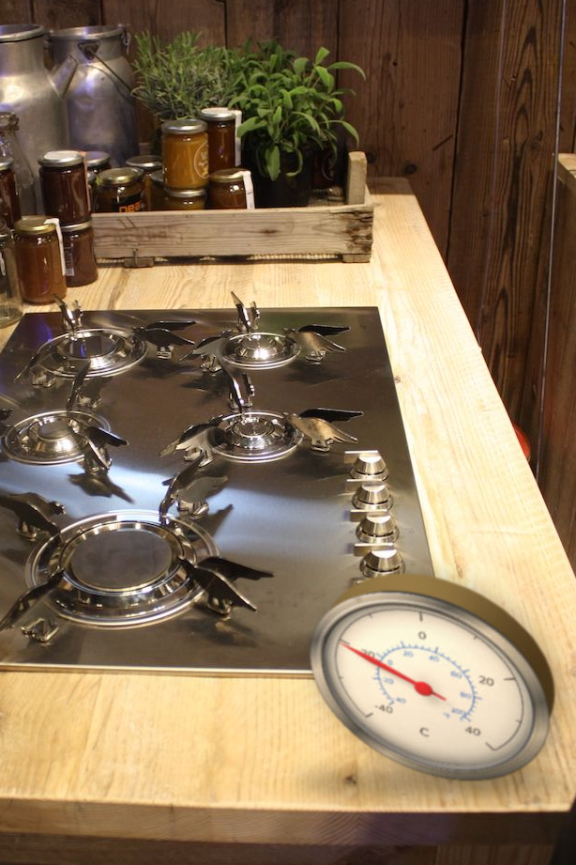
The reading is value=-20 unit=°C
